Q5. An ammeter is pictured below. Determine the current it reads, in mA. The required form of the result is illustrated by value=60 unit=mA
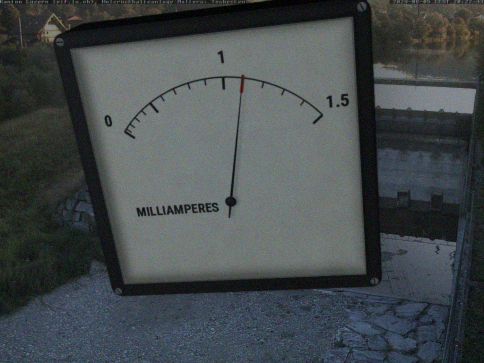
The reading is value=1.1 unit=mA
